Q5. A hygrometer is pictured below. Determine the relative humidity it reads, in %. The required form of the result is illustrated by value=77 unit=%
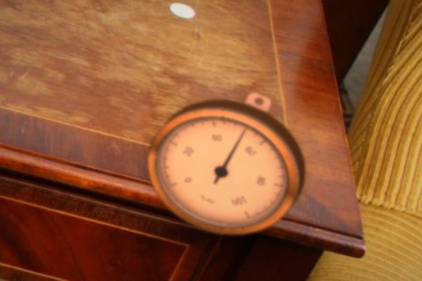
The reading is value=52 unit=%
